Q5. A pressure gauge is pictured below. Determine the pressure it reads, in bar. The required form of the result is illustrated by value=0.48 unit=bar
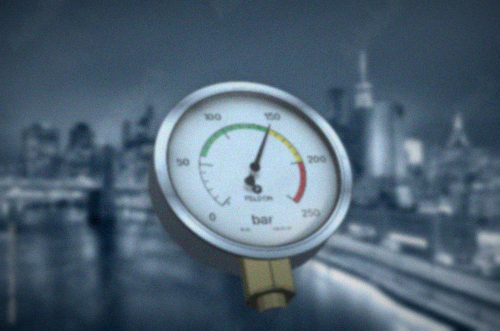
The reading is value=150 unit=bar
